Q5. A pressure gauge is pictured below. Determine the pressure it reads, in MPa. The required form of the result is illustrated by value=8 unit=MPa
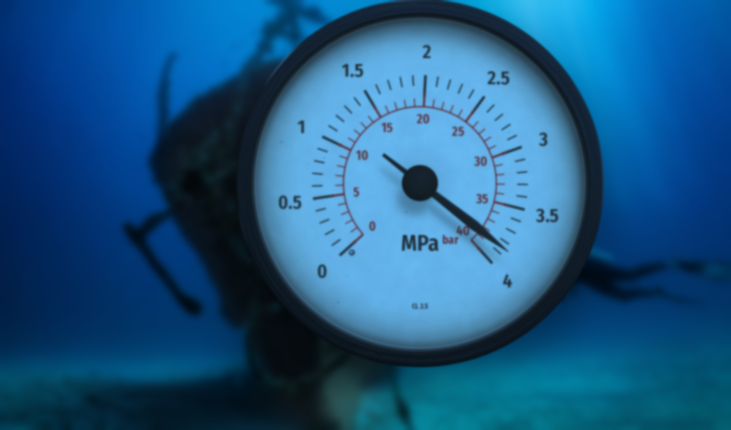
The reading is value=3.85 unit=MPa
